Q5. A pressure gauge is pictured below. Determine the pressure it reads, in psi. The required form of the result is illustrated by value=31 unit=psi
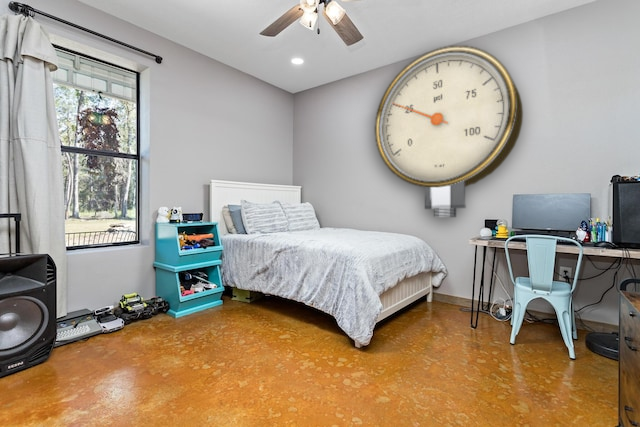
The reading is value=25 unit=psi
